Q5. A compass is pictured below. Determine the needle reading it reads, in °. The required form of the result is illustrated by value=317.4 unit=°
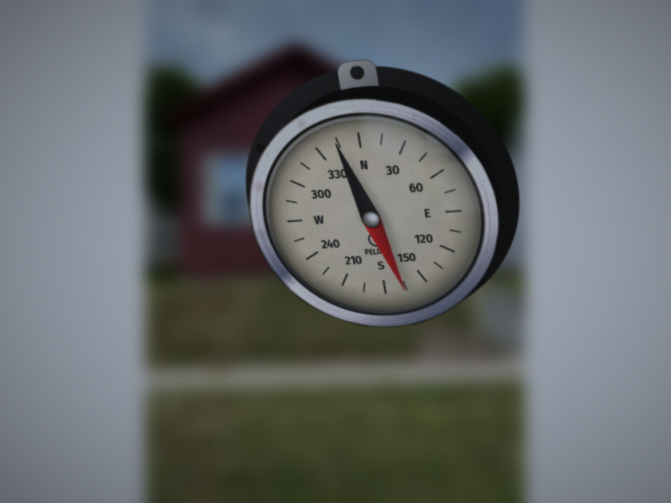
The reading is value=165 unit=°
